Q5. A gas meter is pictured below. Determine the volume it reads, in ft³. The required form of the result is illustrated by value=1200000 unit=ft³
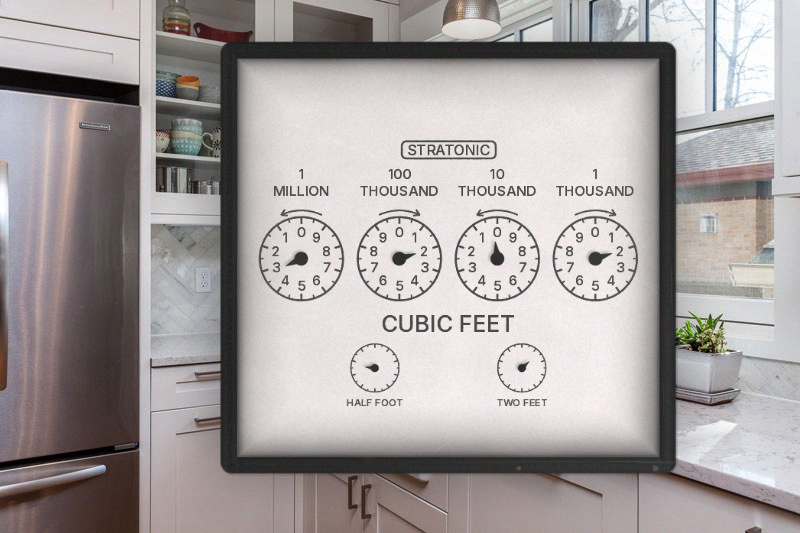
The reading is value=320200 unit=ft³
